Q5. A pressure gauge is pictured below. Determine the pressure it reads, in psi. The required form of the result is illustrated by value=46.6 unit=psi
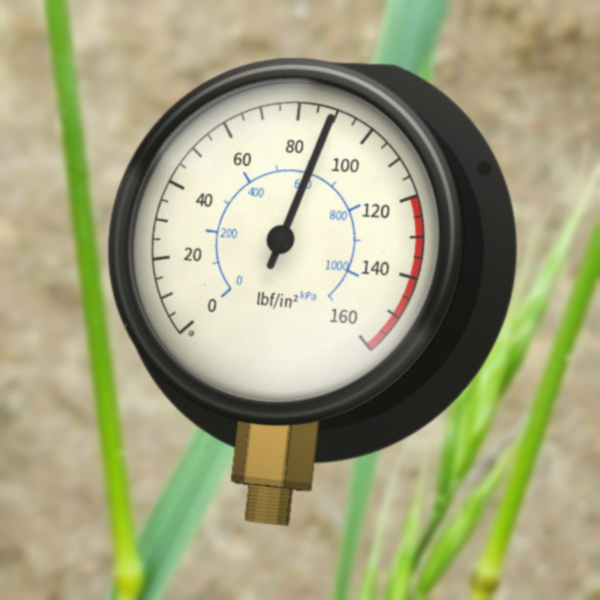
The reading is value=90 unit=psi
